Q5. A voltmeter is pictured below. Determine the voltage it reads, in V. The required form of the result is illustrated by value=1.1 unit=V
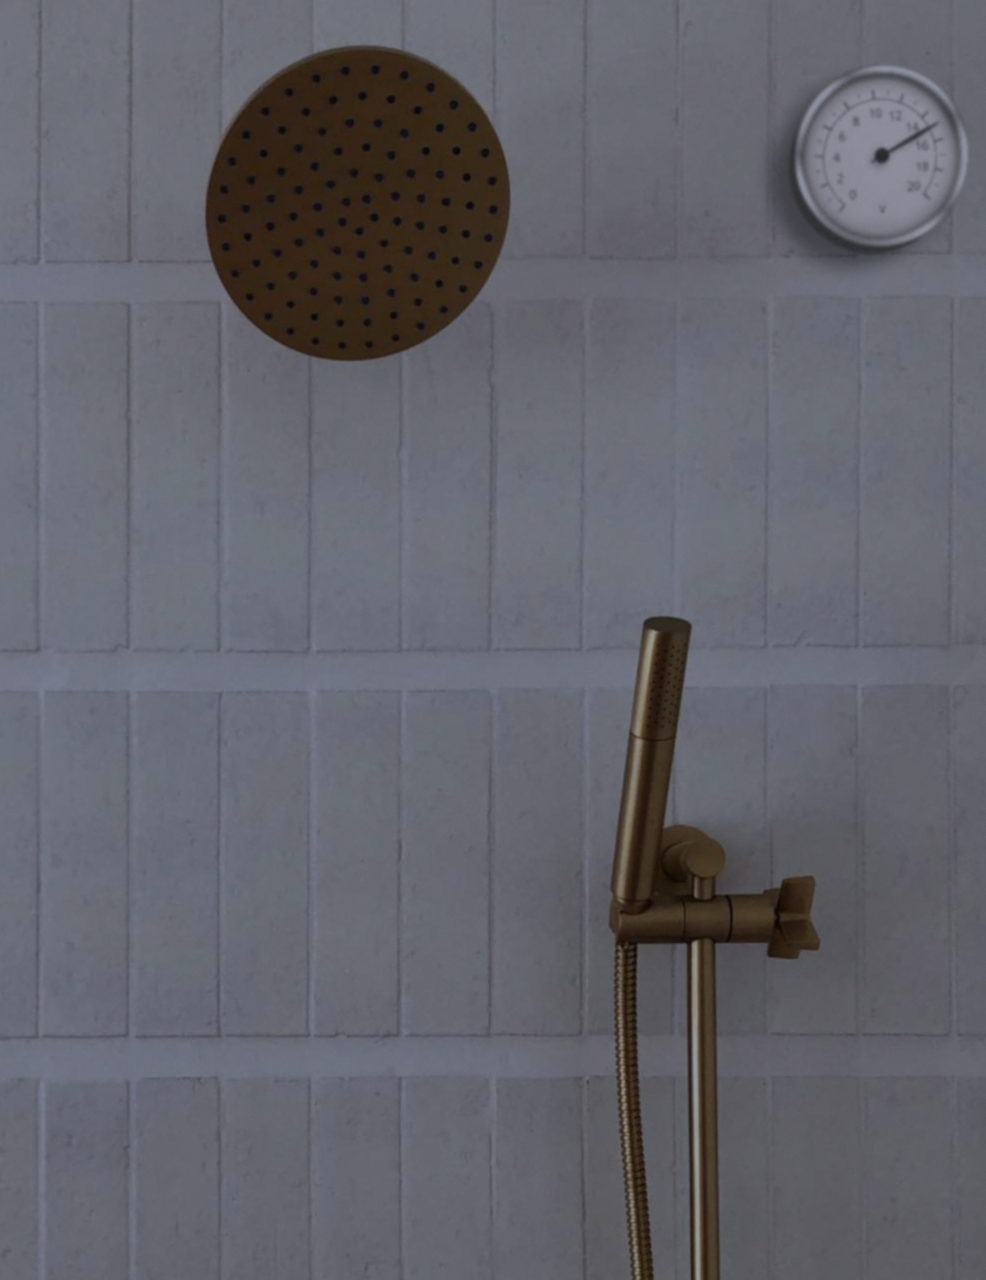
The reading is value=15 unit=V
